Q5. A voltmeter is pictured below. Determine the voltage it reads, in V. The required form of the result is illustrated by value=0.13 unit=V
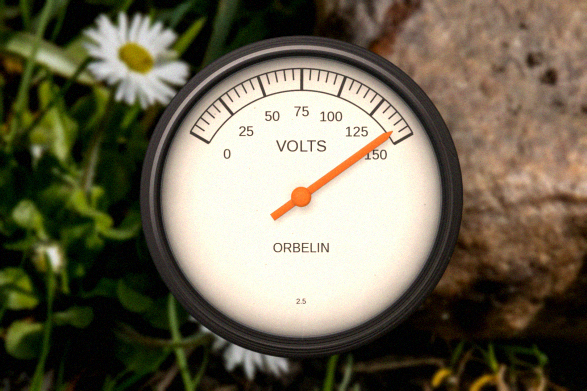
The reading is value=142.5 unit=V
